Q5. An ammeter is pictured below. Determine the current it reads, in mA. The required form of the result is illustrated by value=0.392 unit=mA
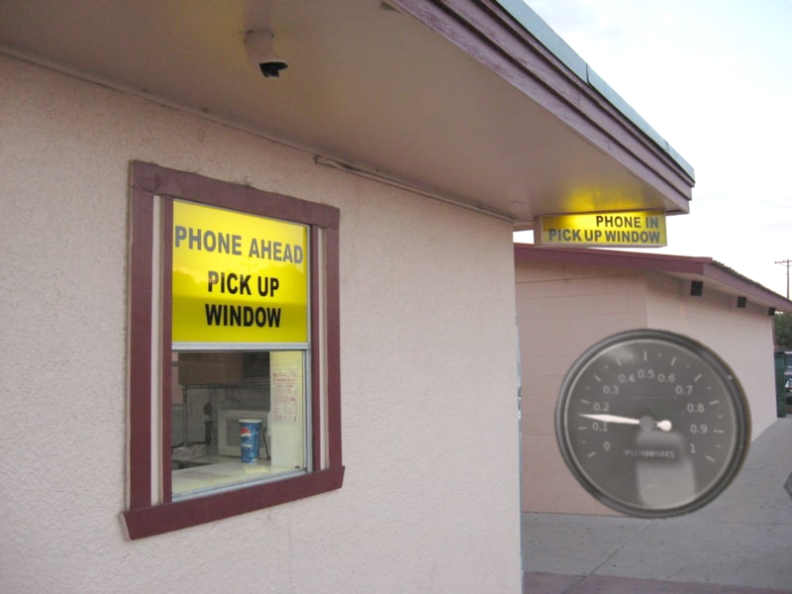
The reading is value=0.15 unit=mA
